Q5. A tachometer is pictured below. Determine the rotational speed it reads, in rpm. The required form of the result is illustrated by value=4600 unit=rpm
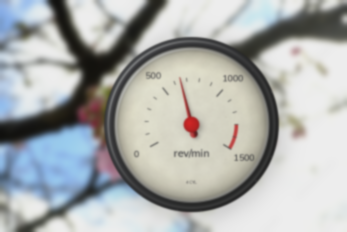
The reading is value=650 unit=rpm
